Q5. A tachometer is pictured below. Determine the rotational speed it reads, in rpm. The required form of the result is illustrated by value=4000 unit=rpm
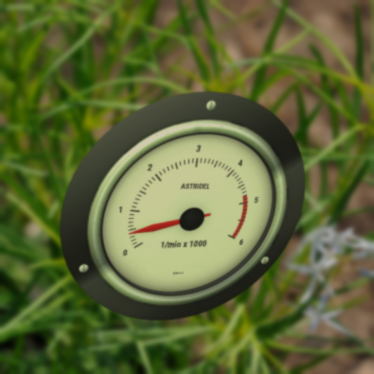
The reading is value=500 unit=rpm
